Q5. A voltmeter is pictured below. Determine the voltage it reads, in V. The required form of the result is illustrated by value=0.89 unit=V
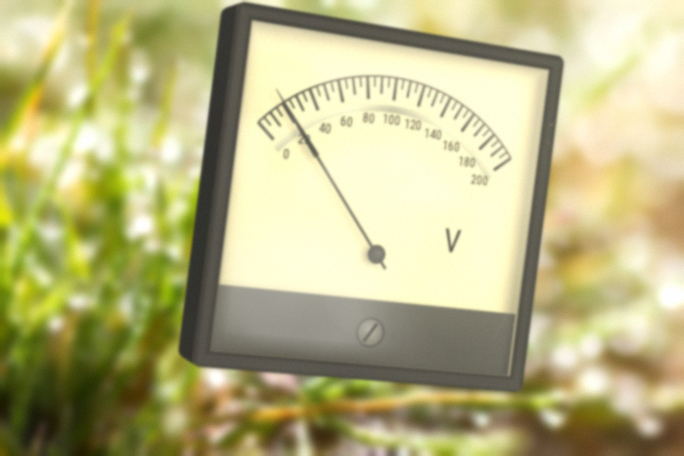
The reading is value=20 unit=V
